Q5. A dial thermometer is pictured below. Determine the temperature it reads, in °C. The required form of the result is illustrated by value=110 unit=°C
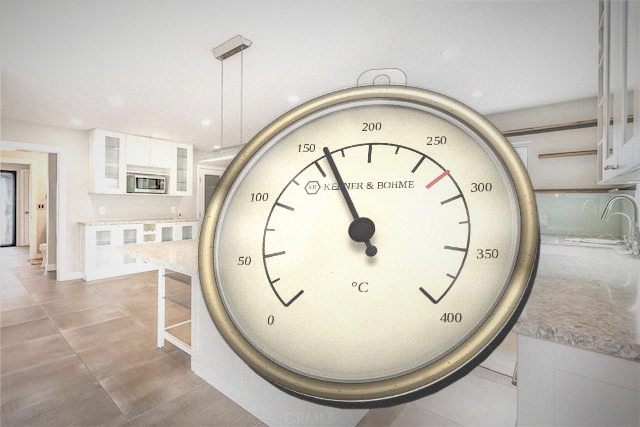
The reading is value=162.5 unit=°C
